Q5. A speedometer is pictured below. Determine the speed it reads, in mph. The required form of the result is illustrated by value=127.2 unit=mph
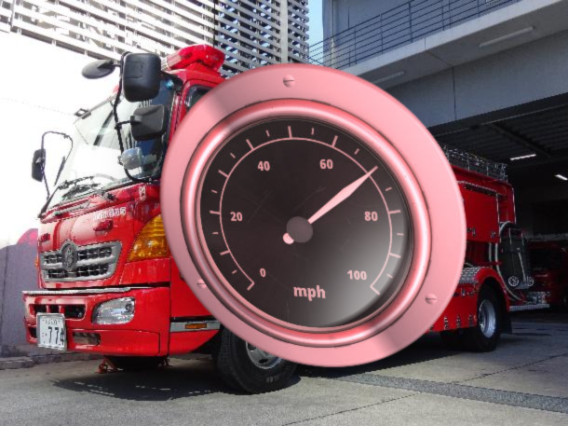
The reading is value=70 unit=mph
